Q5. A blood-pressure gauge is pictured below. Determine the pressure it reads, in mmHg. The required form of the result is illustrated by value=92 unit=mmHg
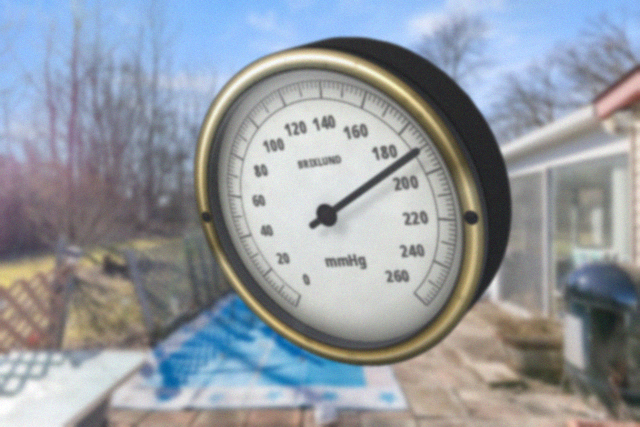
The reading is value=190 unit=mmHg
